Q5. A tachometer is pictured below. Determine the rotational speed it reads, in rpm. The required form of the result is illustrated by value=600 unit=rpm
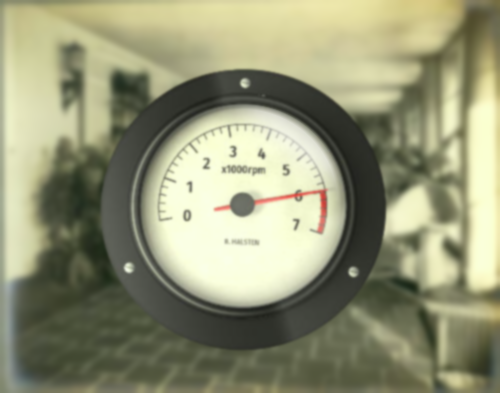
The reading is value=6000 unit=rpm
